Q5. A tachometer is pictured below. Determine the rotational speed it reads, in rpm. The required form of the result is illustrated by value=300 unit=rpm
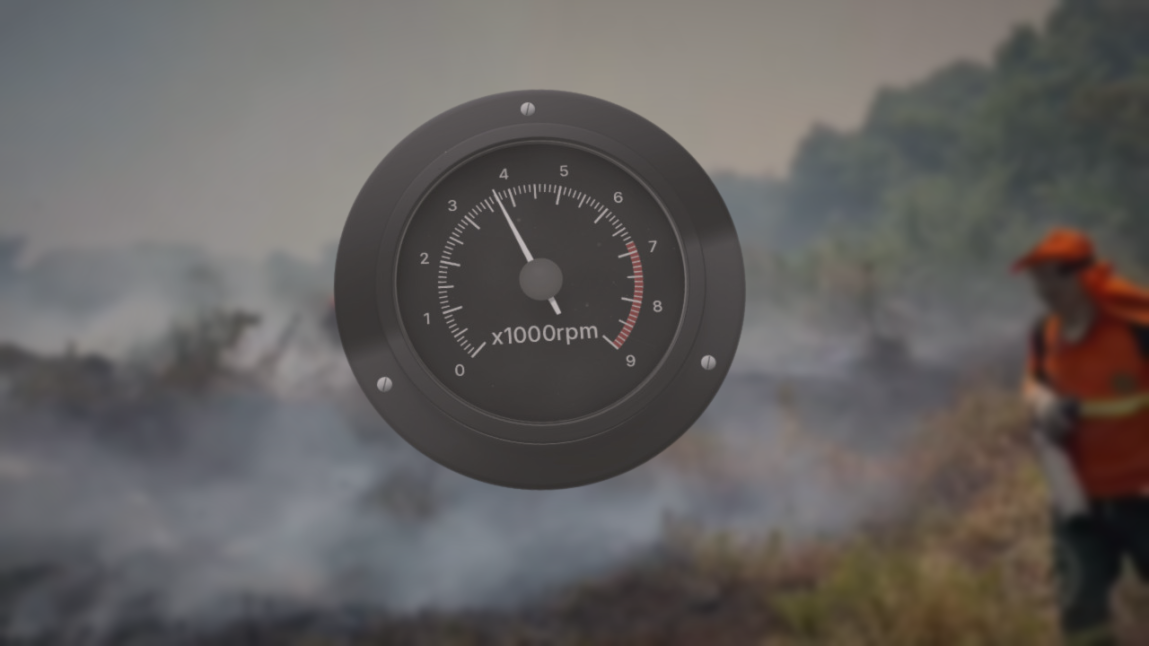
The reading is value=3700 unit=rpm
